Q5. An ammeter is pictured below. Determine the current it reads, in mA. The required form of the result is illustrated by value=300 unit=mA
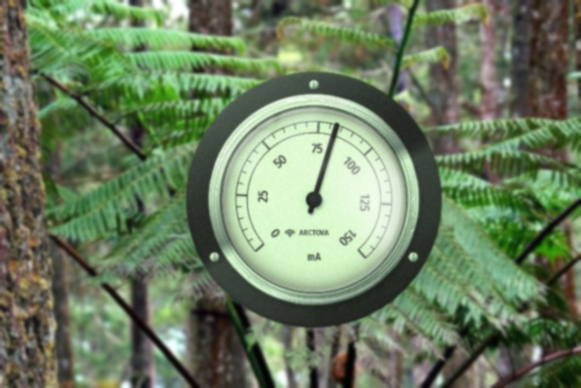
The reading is value=82.5 unit=mA
